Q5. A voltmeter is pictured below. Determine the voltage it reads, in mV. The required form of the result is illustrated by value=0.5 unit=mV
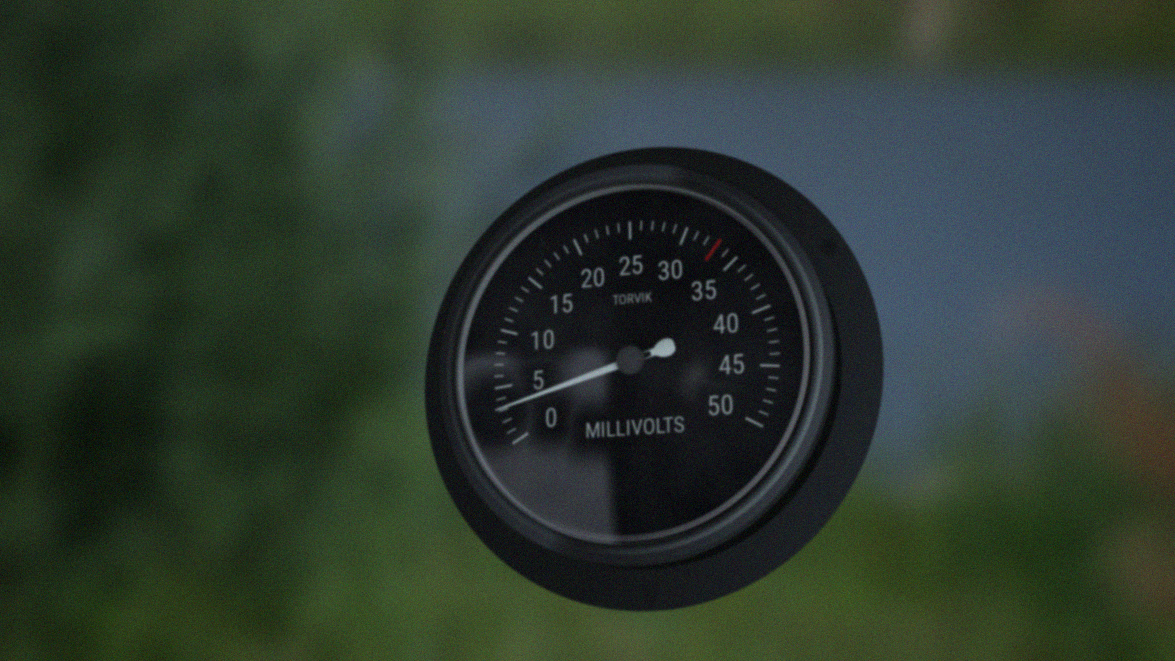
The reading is value=3 unit=mV
